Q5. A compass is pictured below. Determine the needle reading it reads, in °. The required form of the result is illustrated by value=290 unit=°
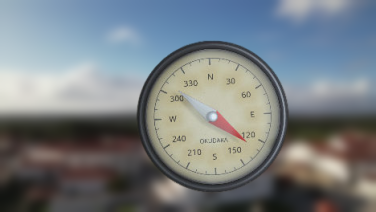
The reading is value=130 unit=°
